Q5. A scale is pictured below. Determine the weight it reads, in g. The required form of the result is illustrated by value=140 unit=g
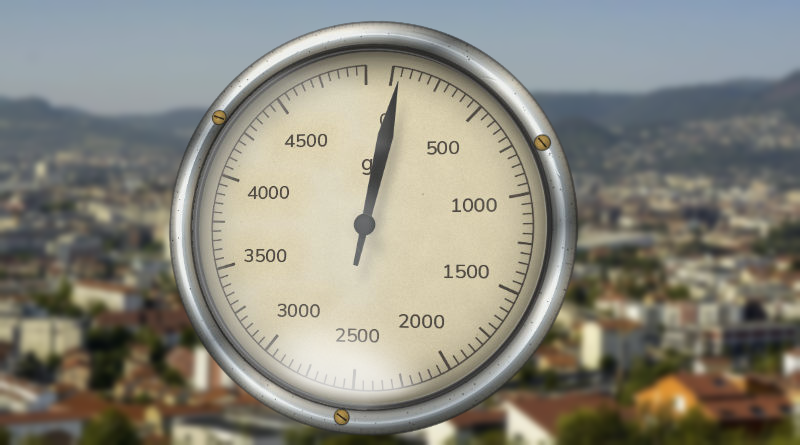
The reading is value=50 unit=g
